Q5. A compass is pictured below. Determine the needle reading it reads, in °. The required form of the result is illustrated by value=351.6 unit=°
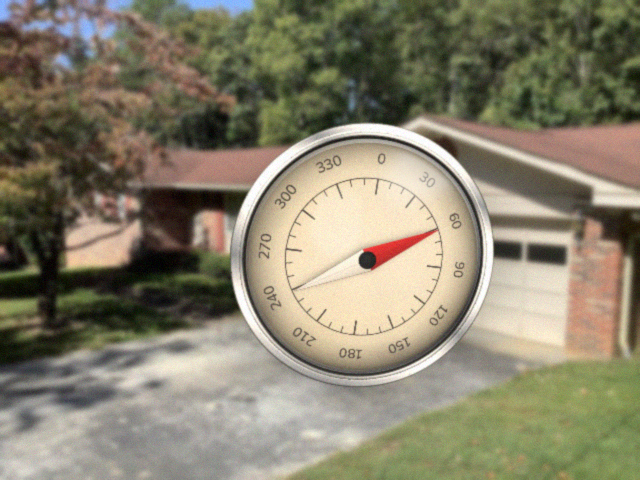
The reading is value=60 unit=°
